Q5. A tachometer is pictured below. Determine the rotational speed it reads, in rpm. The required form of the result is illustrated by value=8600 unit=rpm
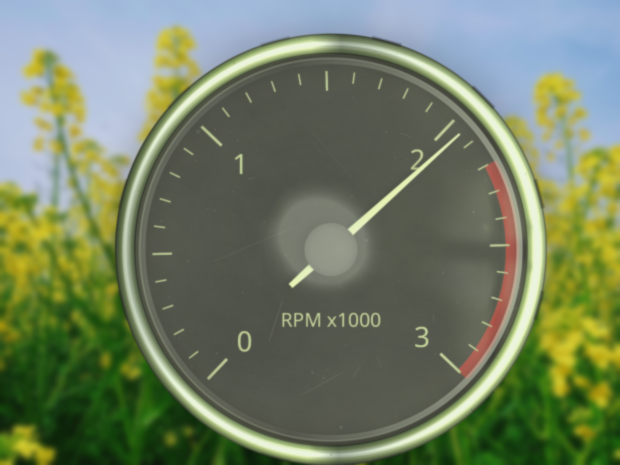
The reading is value=2050 unit=rpm
